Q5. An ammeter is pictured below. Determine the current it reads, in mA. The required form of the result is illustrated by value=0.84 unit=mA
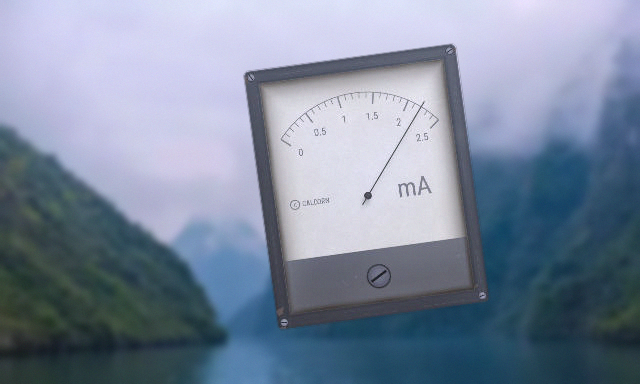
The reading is value=2.2 unit=mA
